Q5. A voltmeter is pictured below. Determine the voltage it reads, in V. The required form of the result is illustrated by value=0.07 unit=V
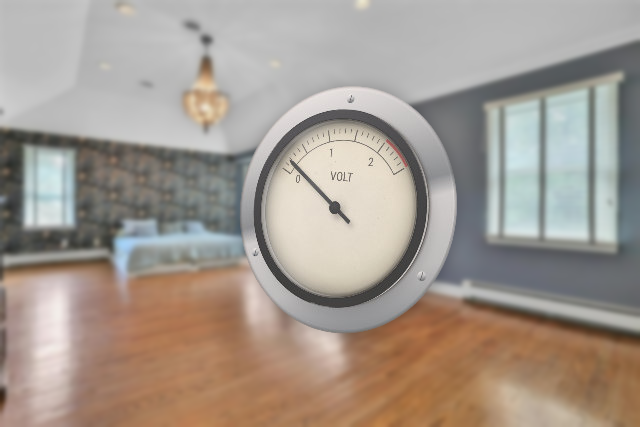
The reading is value=0.2 unit=V
